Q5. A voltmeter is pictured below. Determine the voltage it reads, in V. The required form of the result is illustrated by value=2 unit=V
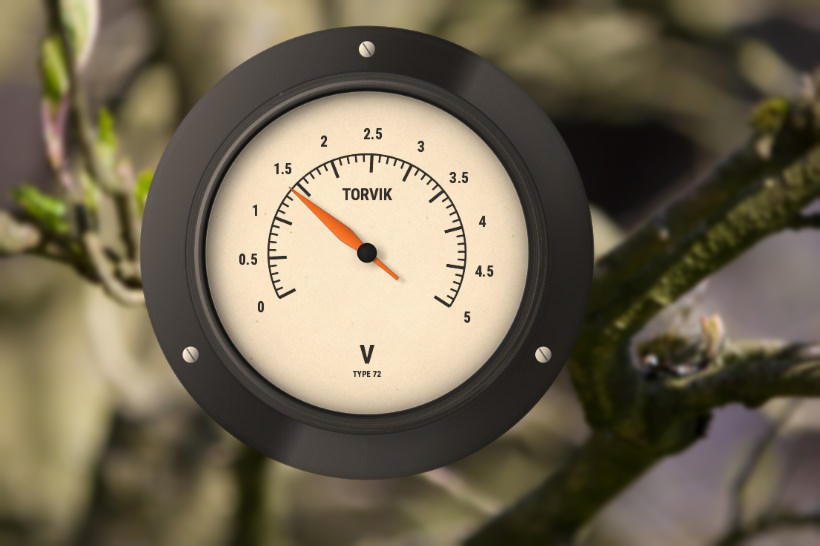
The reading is value=1.4 unit=V
